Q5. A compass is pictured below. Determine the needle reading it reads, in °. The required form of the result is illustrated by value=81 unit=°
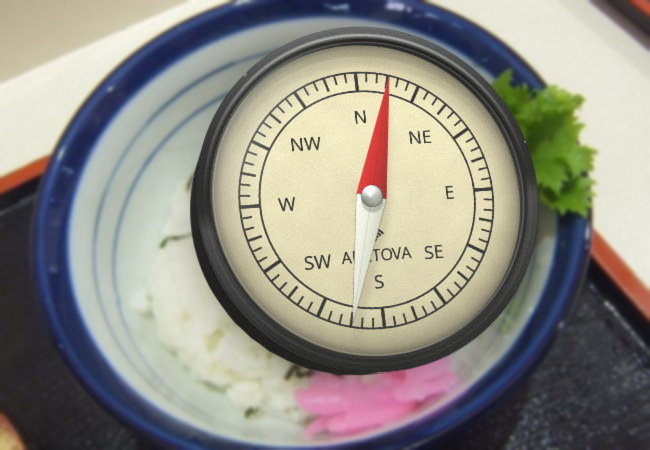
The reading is value=15 unit=°
